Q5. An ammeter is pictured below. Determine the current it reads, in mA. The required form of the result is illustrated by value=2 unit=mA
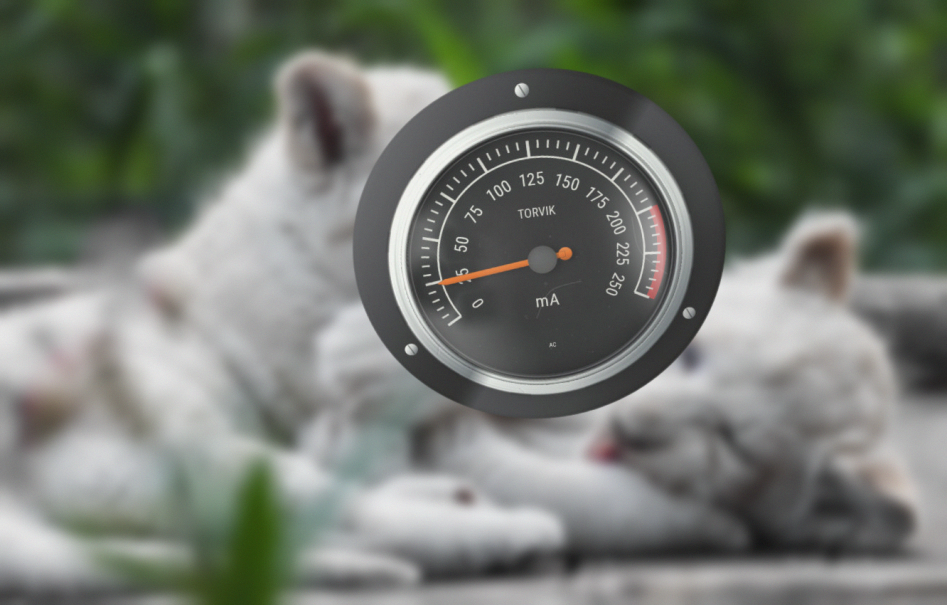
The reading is value=25 unit=mA
